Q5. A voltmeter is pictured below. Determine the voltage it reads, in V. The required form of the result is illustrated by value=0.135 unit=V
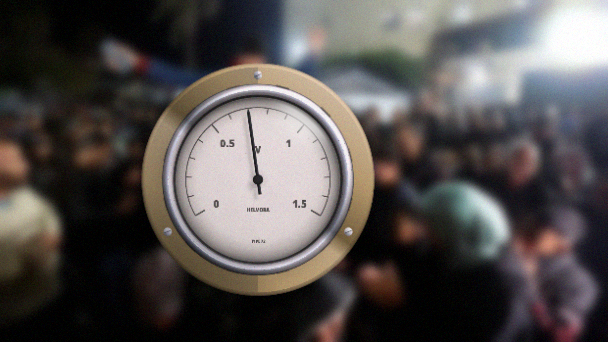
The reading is value=0.7 unit=V
